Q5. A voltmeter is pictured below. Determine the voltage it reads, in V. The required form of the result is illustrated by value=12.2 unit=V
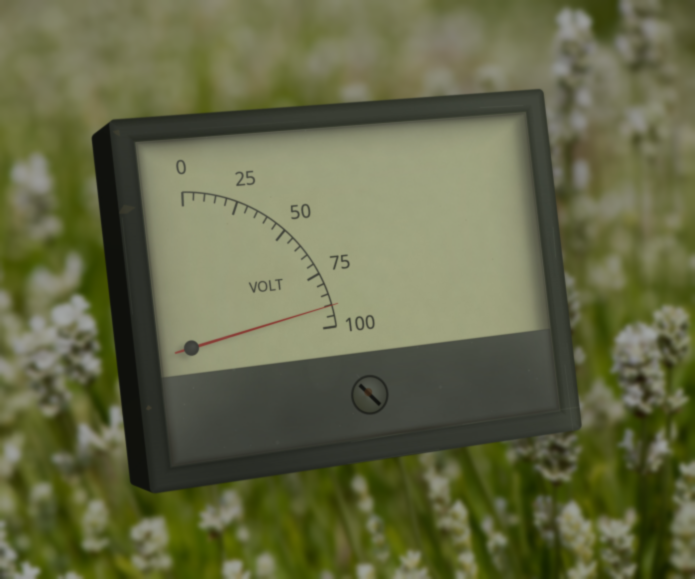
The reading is value=90 unit=V
